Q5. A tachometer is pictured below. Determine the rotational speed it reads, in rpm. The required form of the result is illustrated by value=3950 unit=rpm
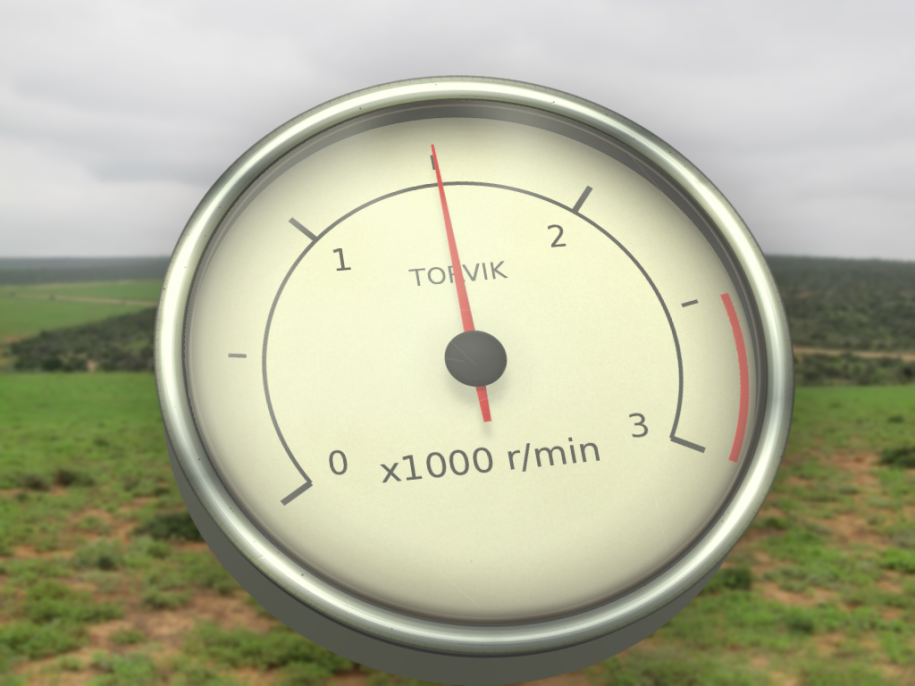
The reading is value=1500 unit=rpm
